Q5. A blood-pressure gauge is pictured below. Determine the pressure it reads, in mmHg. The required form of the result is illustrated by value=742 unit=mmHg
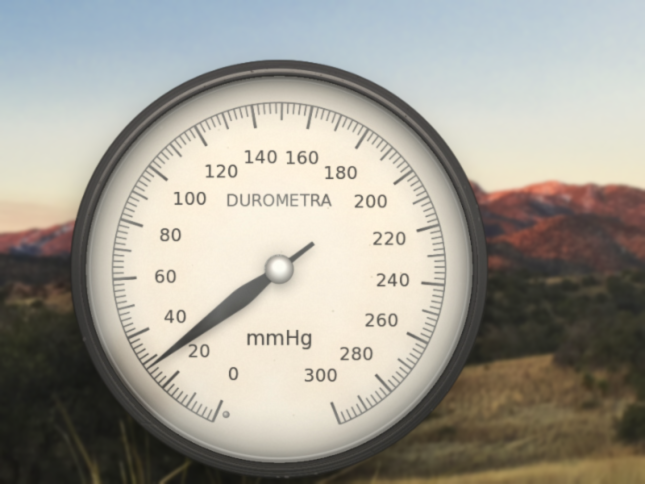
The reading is value=28 unit=mmHg
